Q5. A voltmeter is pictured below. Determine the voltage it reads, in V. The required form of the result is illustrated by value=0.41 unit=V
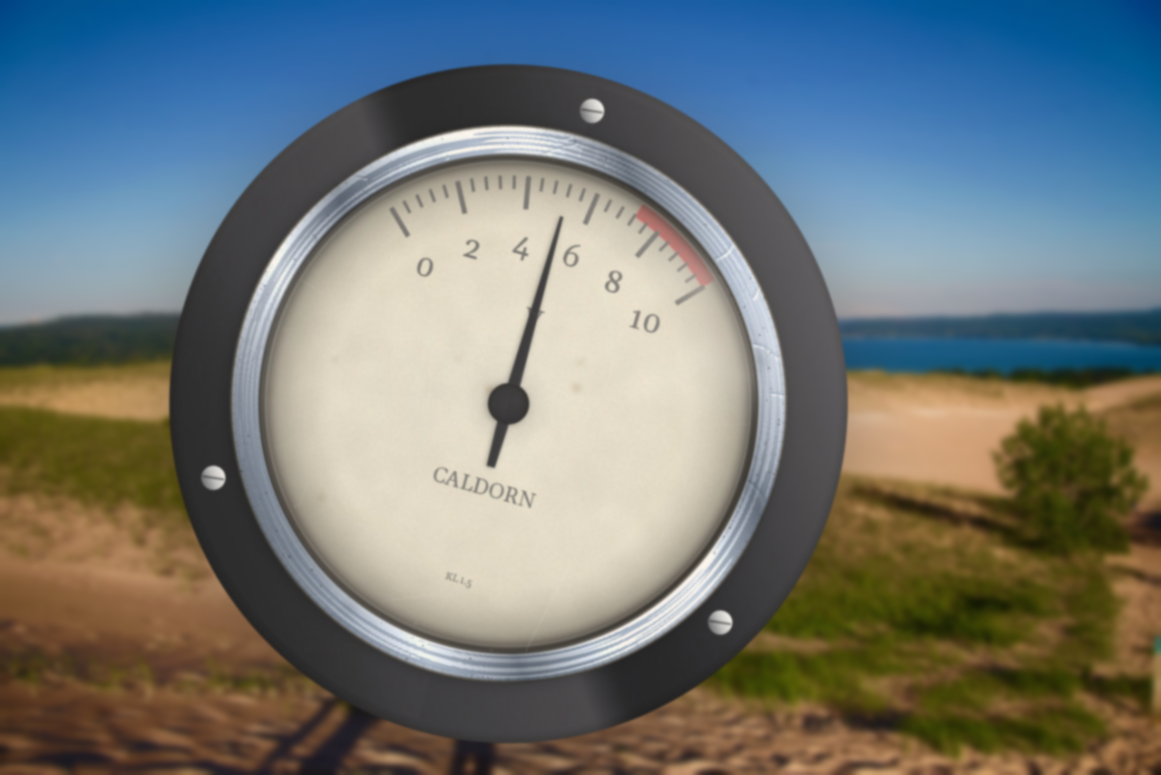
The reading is value=5.2 unit=V
